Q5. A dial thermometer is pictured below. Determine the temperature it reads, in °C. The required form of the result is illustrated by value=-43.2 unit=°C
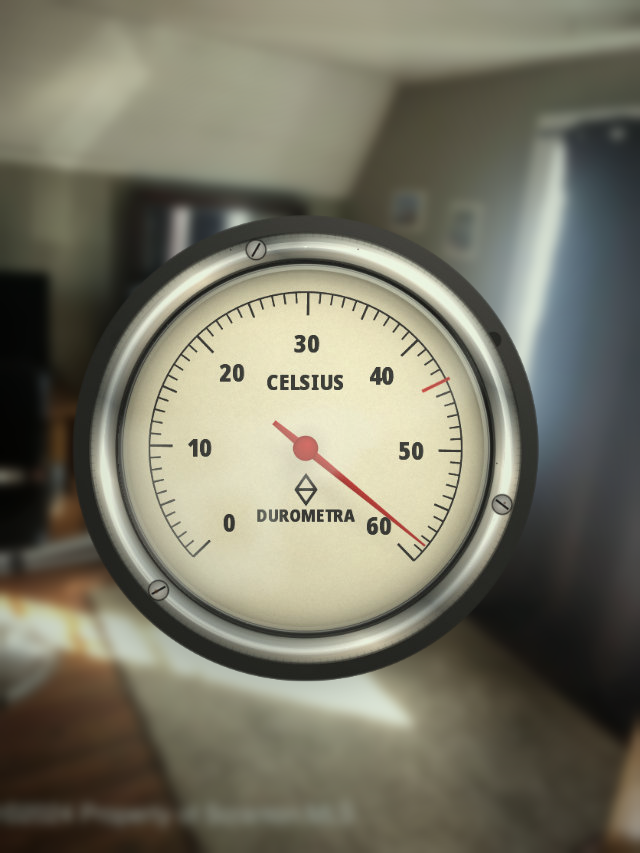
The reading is value=58.5 unit=°C
